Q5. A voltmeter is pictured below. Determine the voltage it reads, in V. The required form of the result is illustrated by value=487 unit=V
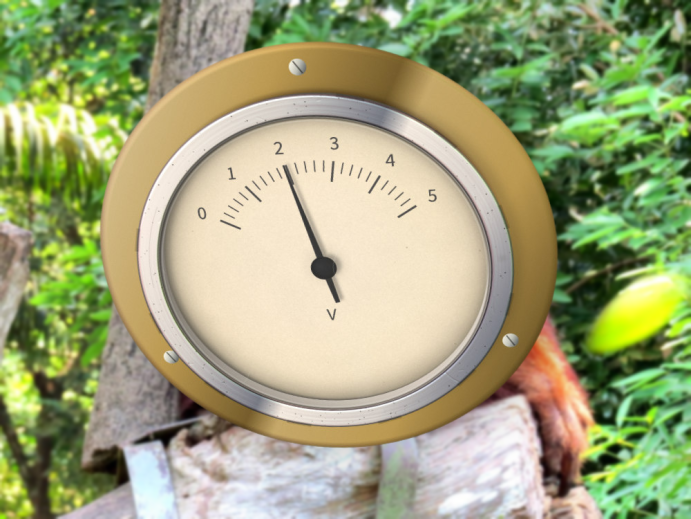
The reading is value=2 unit=V
